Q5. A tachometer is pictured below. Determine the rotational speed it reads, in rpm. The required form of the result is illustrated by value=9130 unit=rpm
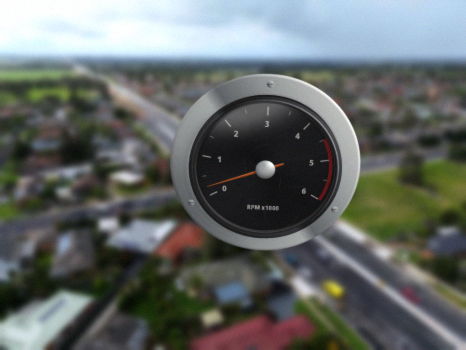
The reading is value=250 unit=rpm
